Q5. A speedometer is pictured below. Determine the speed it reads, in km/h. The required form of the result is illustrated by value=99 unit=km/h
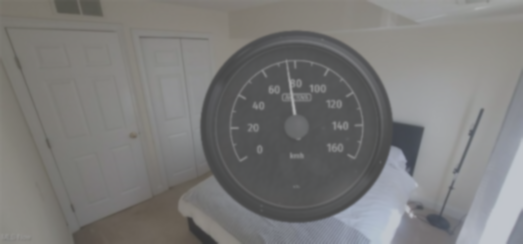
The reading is value=75 unit=km/h
